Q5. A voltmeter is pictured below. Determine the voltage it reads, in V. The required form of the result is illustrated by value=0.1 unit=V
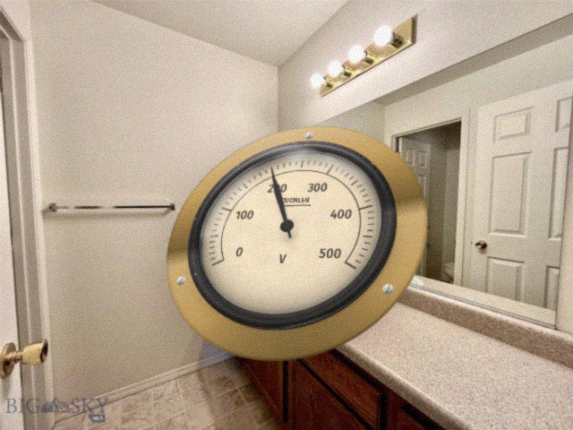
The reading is value=200 unit=V
